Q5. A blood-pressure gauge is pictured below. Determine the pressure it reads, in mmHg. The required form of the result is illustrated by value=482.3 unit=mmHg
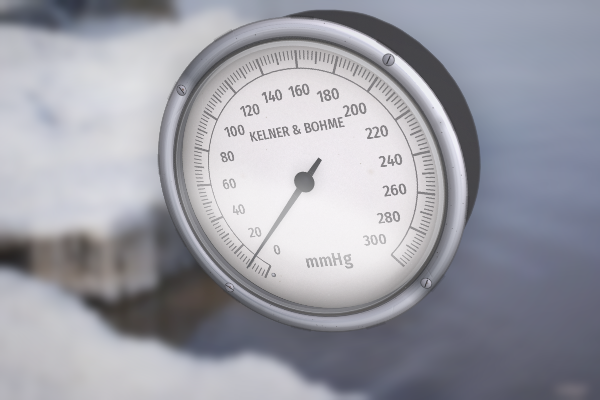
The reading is value=10 unit=mmHg
